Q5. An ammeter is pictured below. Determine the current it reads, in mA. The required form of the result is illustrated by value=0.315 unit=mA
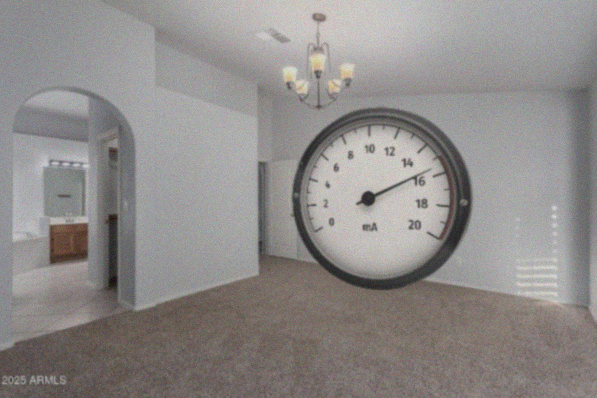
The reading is value=15.5 unit=mA
